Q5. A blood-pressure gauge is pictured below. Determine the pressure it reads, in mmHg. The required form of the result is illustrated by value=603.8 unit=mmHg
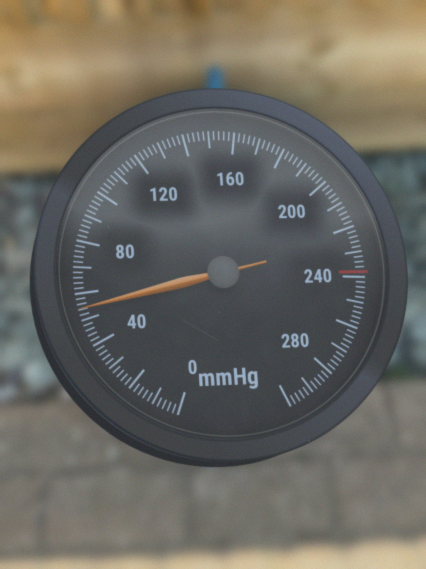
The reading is value=54 unit=mmHg
